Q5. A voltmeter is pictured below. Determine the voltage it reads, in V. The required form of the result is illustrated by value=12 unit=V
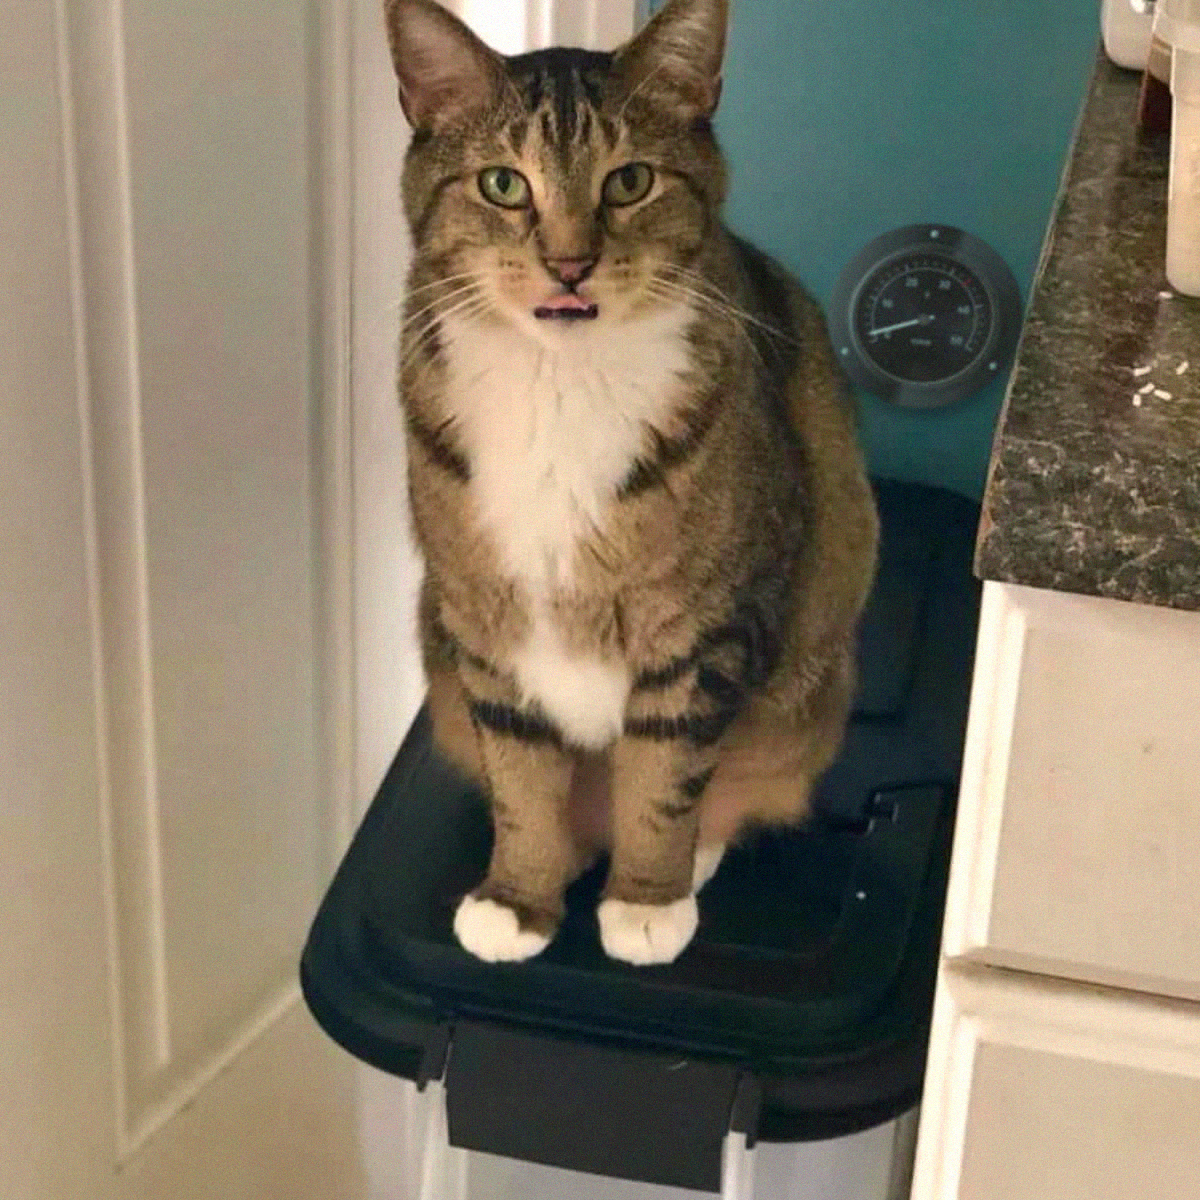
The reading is value=2 unit=V
